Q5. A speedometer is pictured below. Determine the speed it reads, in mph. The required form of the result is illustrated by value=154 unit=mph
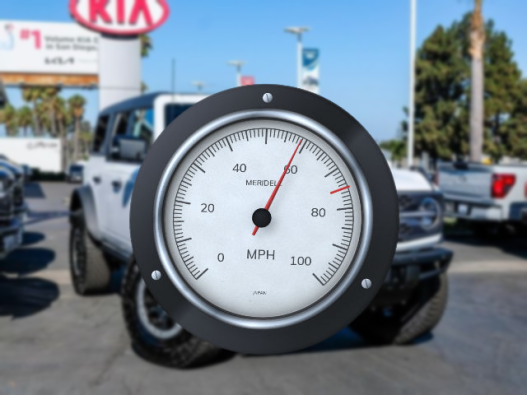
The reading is value=59 unit=mph
